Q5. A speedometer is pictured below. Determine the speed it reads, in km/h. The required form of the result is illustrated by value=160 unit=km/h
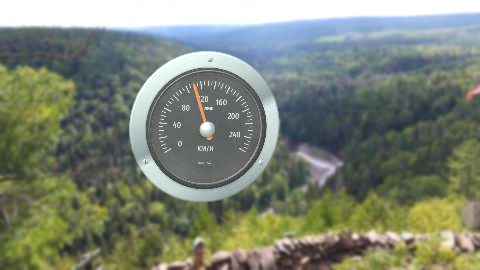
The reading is value=110 unit=km/h
